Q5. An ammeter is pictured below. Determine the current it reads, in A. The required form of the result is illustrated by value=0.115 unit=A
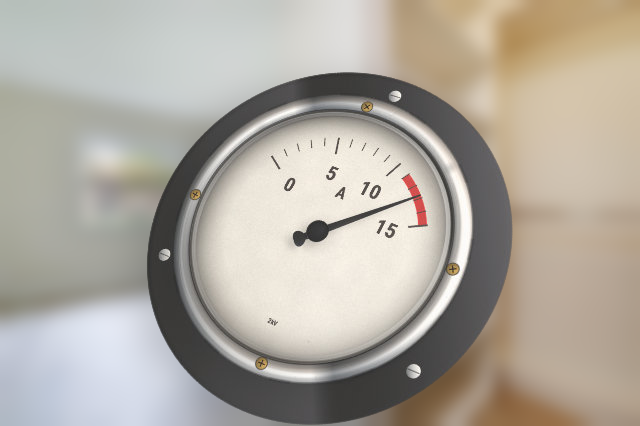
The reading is value=13 unit=A
